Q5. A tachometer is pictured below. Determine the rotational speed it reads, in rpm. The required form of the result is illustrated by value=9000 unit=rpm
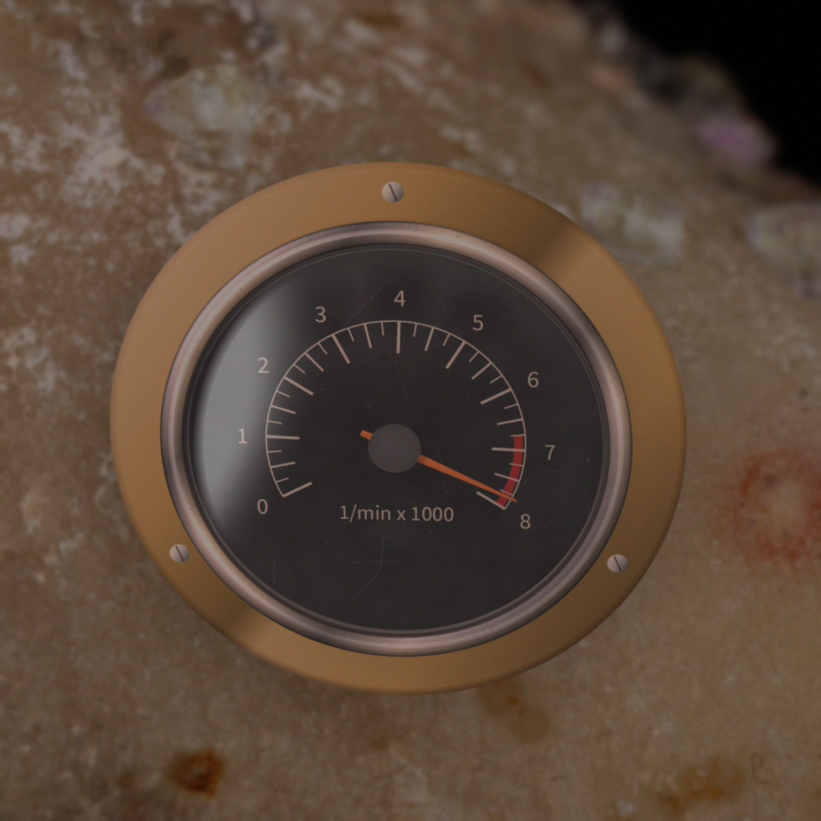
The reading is value=7750 unit=rpm
